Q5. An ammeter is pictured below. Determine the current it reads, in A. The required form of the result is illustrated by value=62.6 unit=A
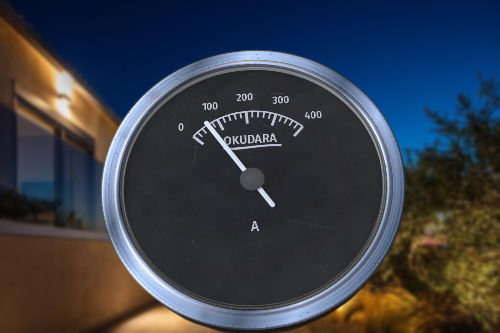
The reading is value=60 unit=A
